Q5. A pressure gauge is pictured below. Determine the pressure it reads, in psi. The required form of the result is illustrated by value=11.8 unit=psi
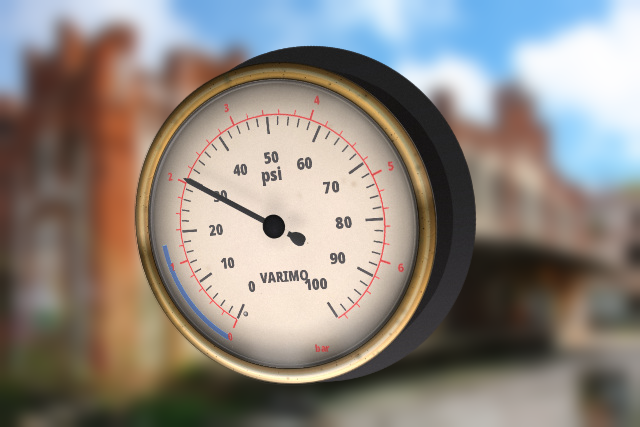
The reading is value=30 unit=psi
